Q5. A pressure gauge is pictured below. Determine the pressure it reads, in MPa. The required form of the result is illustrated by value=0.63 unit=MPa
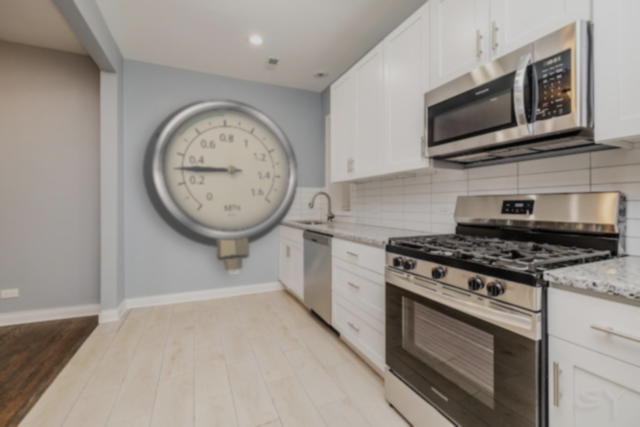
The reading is value=0.3 unit=MPa
